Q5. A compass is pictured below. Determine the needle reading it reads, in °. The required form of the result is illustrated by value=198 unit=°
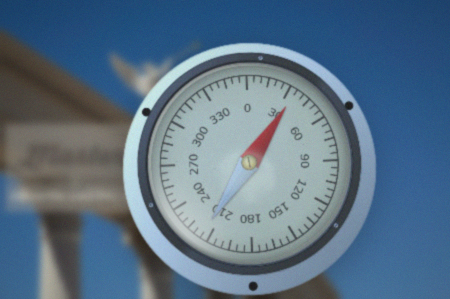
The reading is value=35 unit=°
